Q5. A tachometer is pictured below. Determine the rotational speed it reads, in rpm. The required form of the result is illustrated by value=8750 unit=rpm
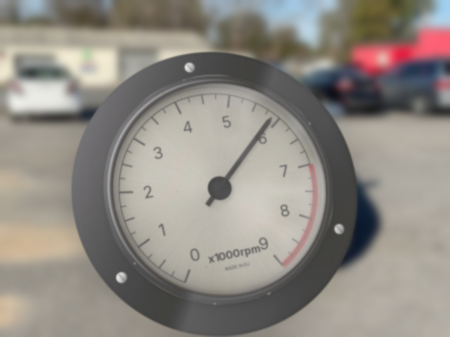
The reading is value=5875 unit=rpm
